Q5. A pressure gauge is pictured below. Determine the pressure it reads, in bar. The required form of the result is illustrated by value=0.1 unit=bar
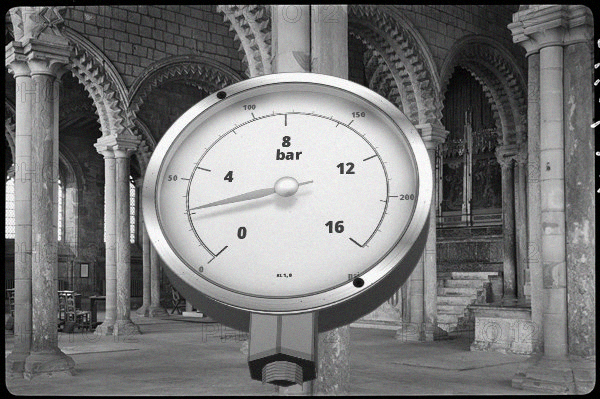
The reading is value=2 unit=bar
